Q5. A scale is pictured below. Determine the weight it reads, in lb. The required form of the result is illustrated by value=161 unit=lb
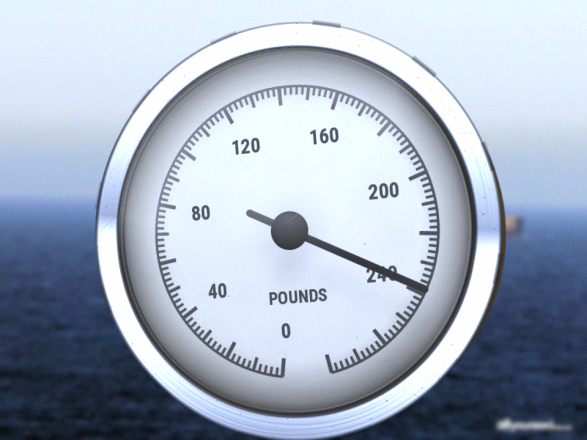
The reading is value=238 unit=lb
